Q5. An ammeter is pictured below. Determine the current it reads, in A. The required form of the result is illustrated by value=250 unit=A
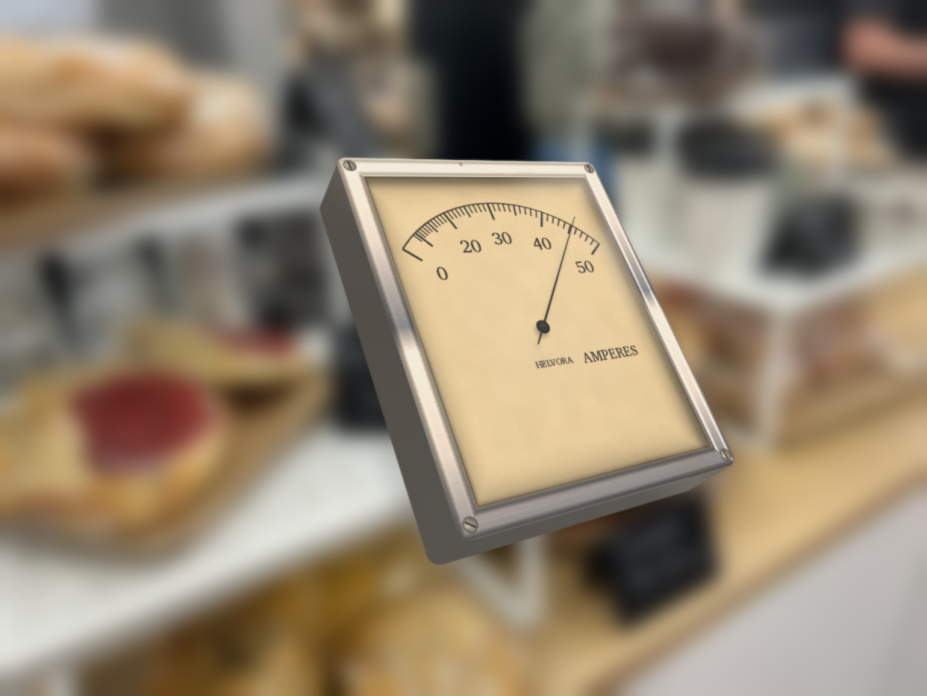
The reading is value=45 unit=A
